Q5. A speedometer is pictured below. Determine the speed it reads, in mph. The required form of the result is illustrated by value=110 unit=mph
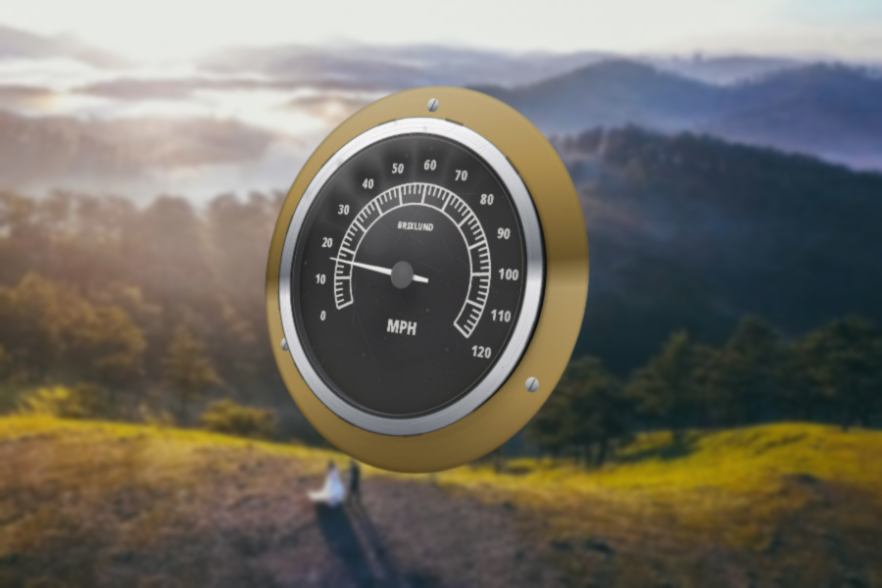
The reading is value=16 unit=mph
